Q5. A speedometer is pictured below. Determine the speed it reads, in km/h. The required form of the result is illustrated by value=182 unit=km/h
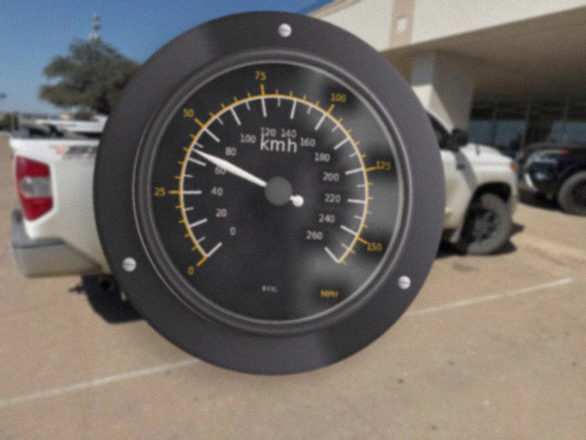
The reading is value=65 unit=km/h
